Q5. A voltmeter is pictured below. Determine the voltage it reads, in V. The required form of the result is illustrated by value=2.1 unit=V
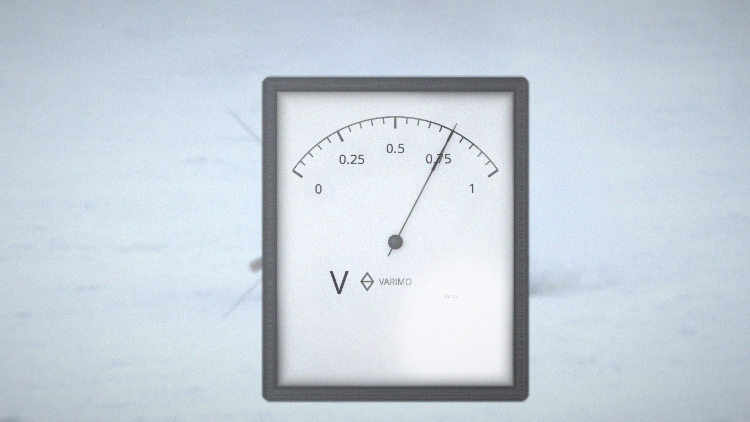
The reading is value=0.75 unit=V
